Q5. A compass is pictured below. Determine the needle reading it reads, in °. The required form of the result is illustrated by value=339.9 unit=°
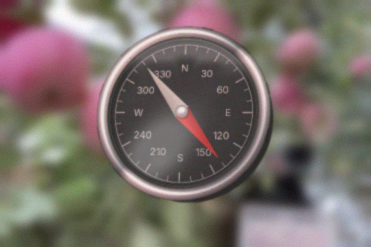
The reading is value=140 unit=°
